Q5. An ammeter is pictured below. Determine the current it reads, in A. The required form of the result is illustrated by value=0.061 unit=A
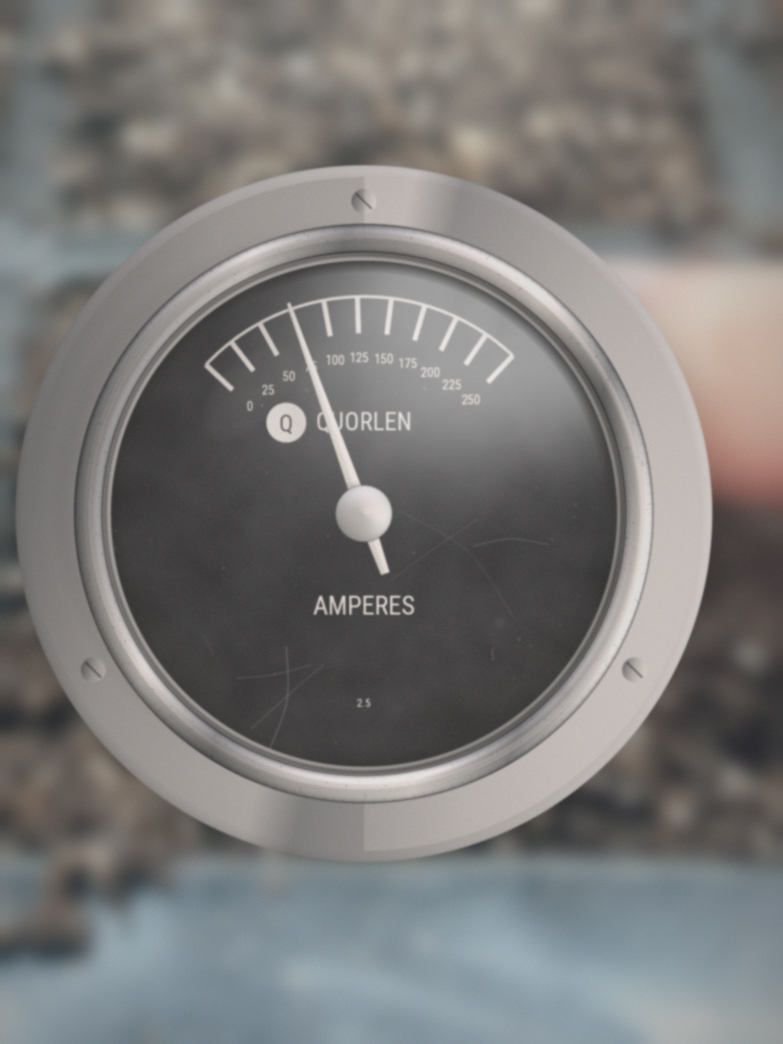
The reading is value=75 unit=A
